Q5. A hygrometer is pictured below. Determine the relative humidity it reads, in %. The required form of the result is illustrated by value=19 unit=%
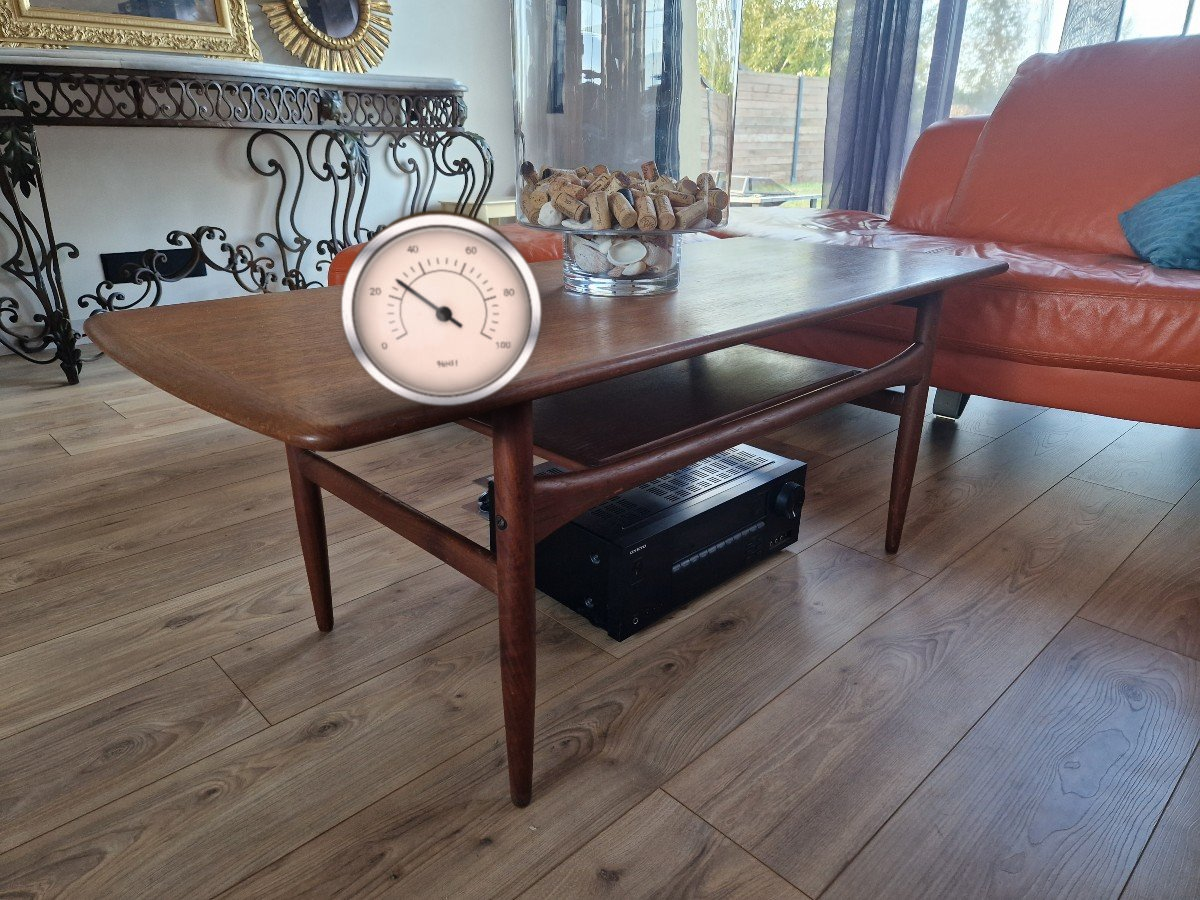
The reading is value=28 unit=%
